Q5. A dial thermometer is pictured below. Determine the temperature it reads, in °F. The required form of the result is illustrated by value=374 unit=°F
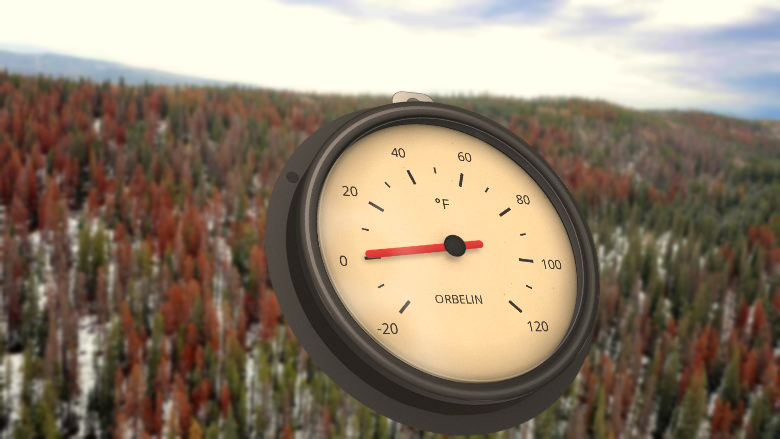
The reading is value=0 unit=°F
